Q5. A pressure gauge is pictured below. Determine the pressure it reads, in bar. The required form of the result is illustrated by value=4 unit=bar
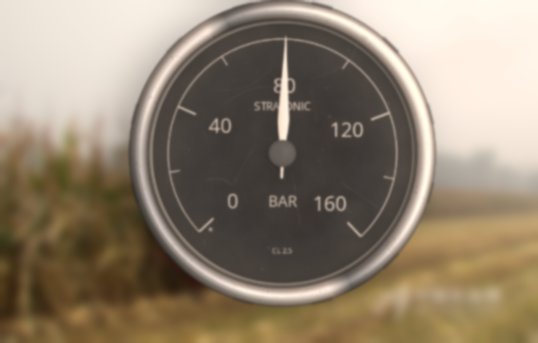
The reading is value=80 unit=bar
